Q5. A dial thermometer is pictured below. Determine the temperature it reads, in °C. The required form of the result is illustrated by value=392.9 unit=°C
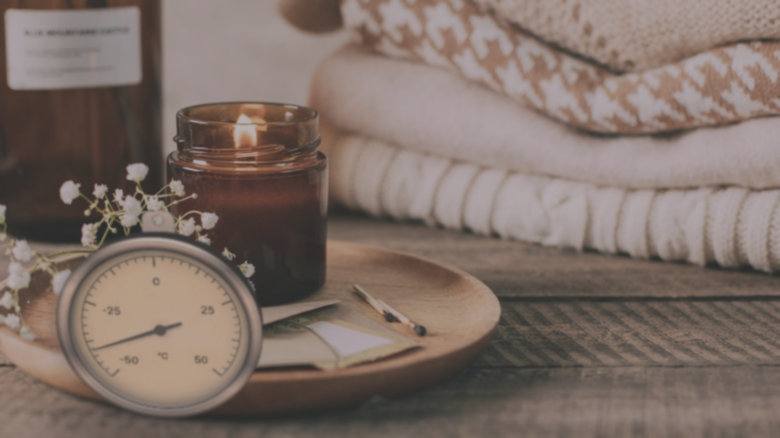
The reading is value=-40 unit=°C
